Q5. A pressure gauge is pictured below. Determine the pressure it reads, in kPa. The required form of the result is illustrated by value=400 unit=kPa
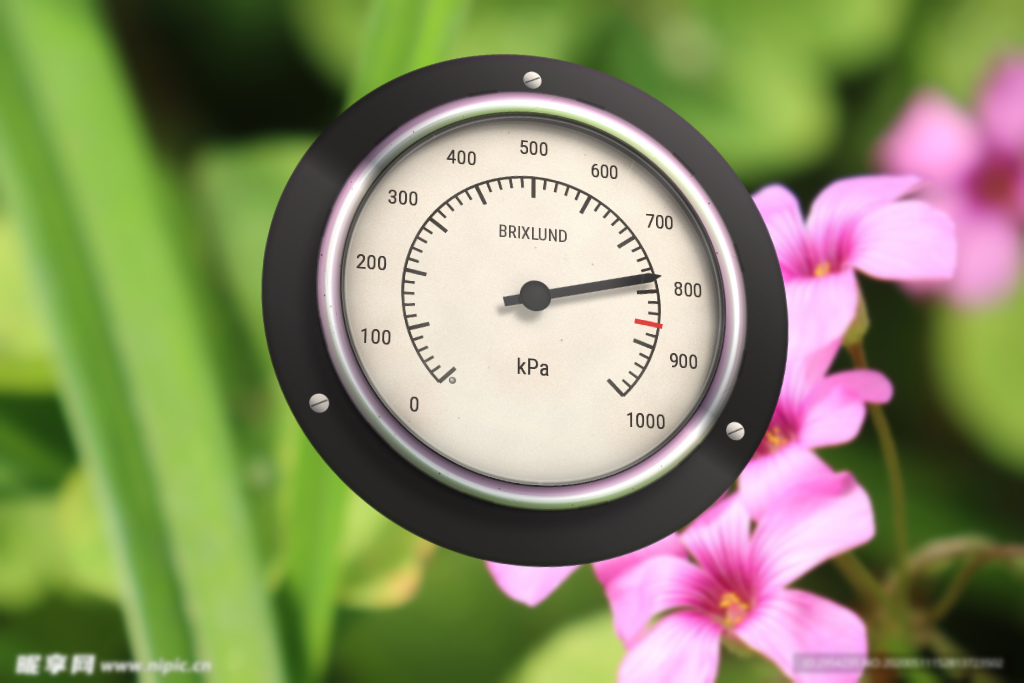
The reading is value=780 unit=kPa
